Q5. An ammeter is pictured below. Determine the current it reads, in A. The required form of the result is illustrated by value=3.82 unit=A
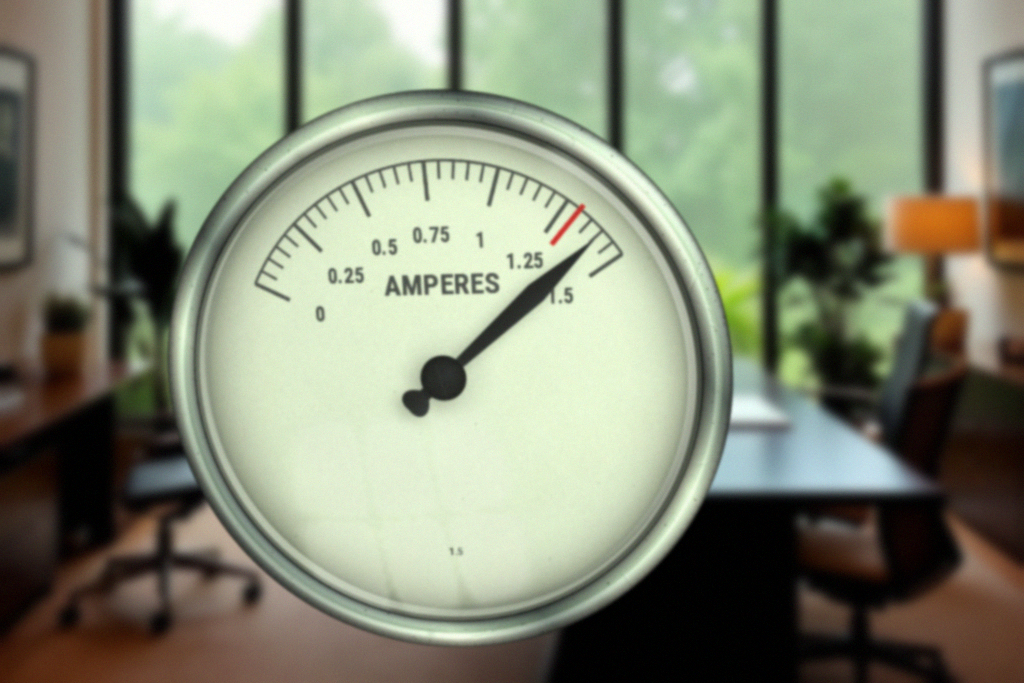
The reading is value=1.4 unit=A
